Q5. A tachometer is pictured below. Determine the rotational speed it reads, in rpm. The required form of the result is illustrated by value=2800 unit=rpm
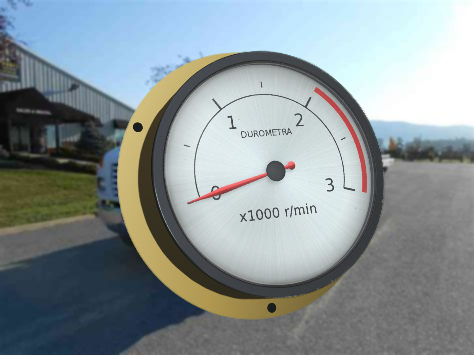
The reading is value=0 unit=rpm
